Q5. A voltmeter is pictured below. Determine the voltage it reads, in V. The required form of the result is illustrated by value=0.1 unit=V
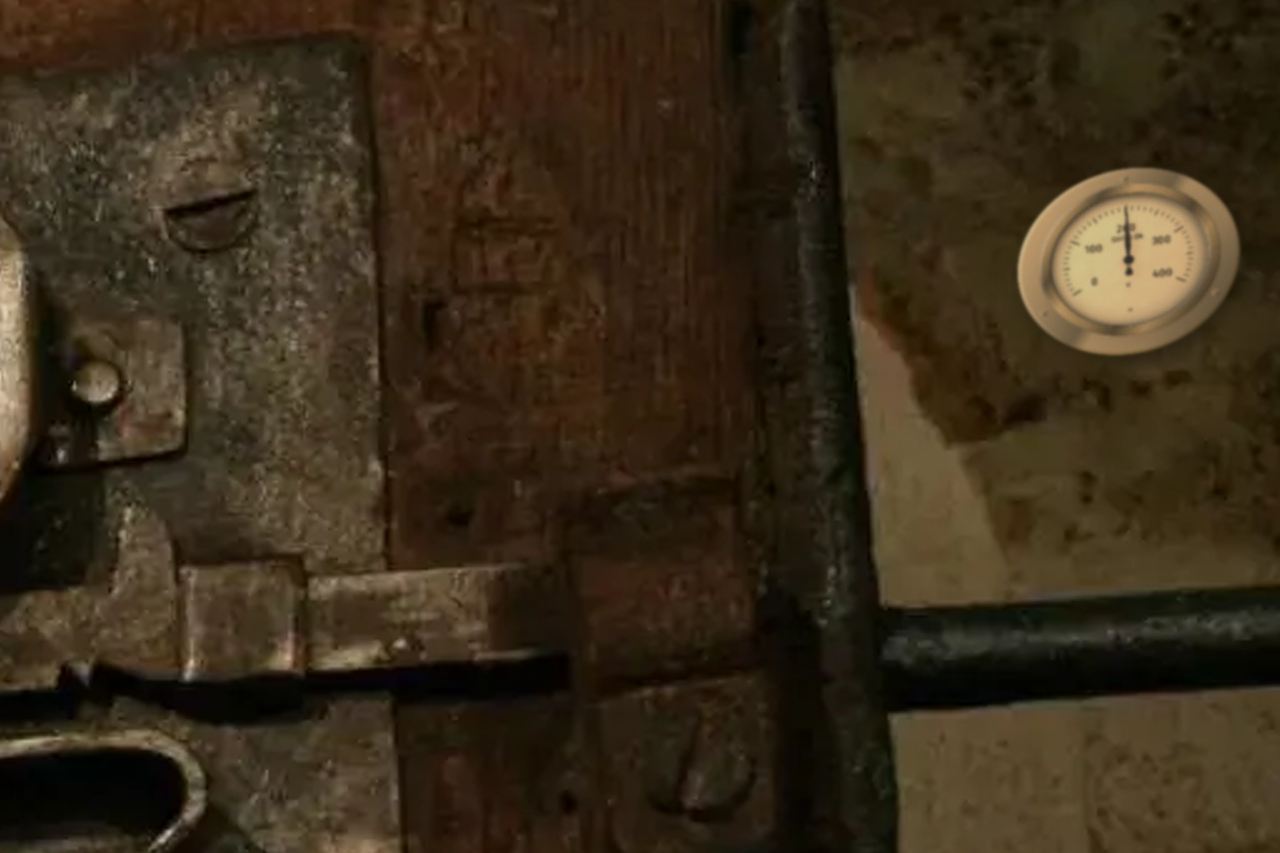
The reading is value=200 unit=V
